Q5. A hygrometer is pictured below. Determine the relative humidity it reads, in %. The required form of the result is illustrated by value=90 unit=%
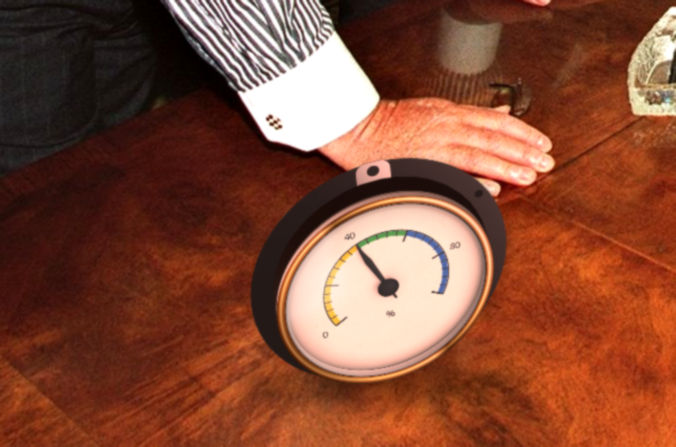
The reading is value=40 unit=%
